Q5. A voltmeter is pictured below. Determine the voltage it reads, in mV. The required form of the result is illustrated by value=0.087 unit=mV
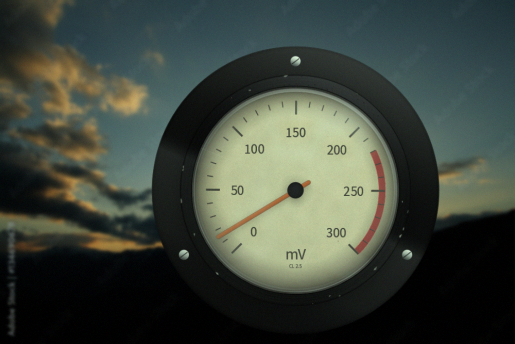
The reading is value=15 unit=mV
